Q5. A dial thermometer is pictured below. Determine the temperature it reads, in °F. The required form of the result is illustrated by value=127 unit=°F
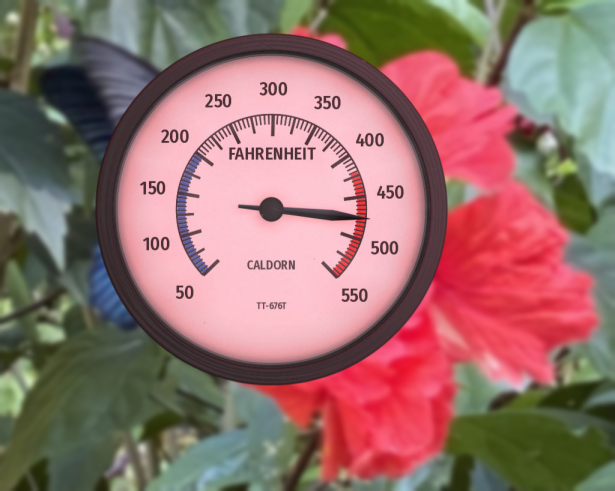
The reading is value=475 unit=°F
